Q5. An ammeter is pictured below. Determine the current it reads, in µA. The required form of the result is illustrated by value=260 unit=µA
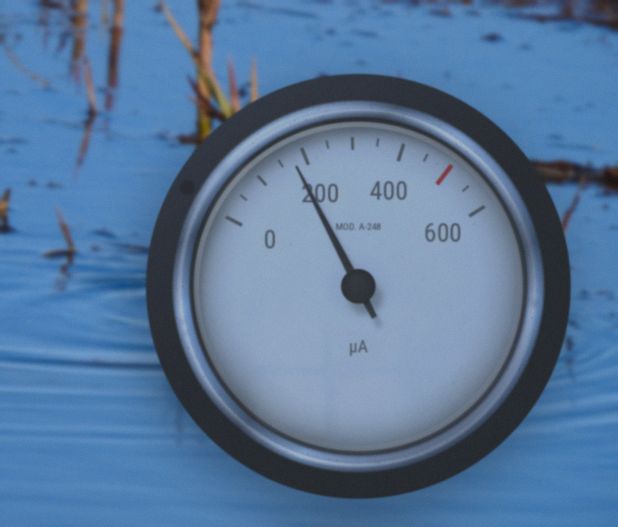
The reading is value=175 unit=µA
